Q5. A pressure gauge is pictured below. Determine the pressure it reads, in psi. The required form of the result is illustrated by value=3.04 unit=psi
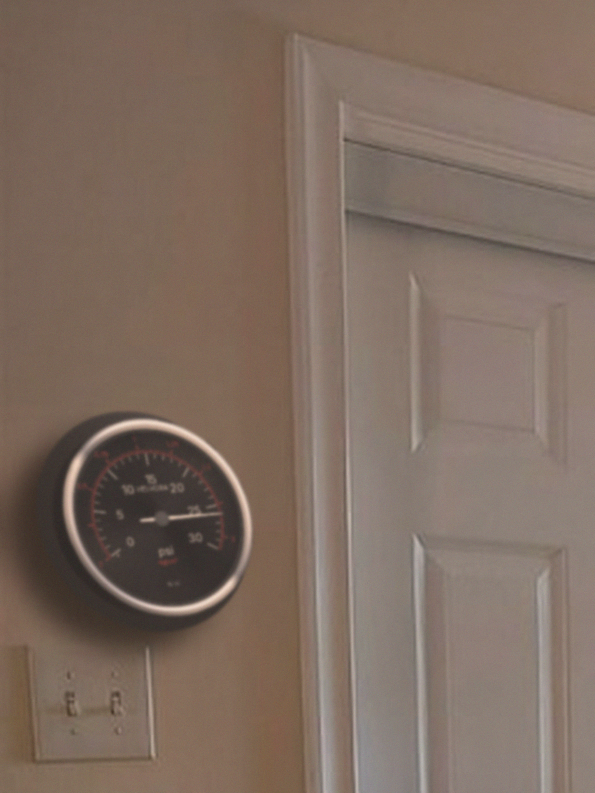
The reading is value=26 unit=psi
